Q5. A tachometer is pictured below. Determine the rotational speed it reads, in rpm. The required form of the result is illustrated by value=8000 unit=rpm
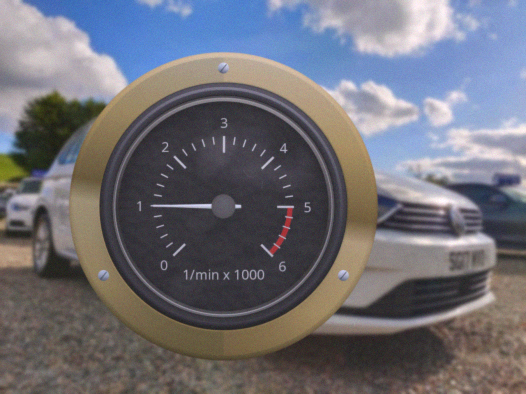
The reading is value=1000 unit=rpm
